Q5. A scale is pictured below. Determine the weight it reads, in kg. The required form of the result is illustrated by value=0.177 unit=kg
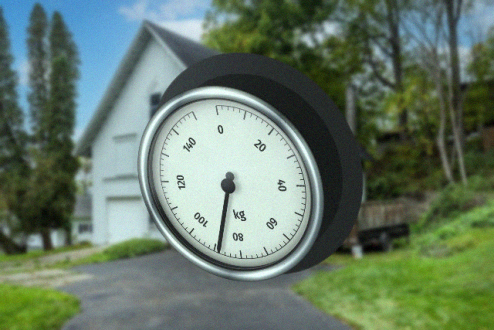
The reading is value=88 unit=kg
